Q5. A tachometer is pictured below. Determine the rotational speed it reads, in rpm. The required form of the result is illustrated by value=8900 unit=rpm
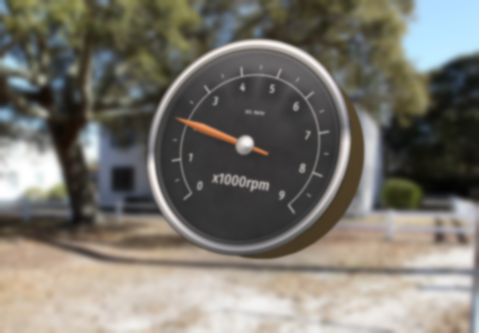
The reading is value=2000 unit=rpm
